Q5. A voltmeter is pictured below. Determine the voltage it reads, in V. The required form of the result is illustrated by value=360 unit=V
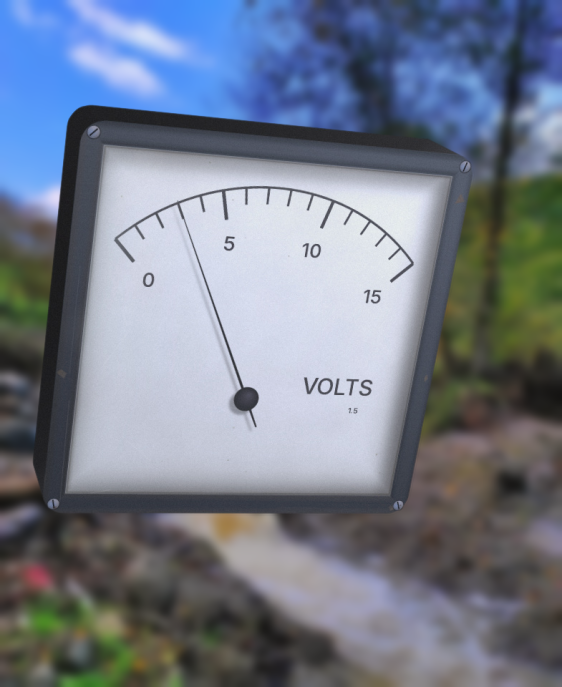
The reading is value=3 unit=V
